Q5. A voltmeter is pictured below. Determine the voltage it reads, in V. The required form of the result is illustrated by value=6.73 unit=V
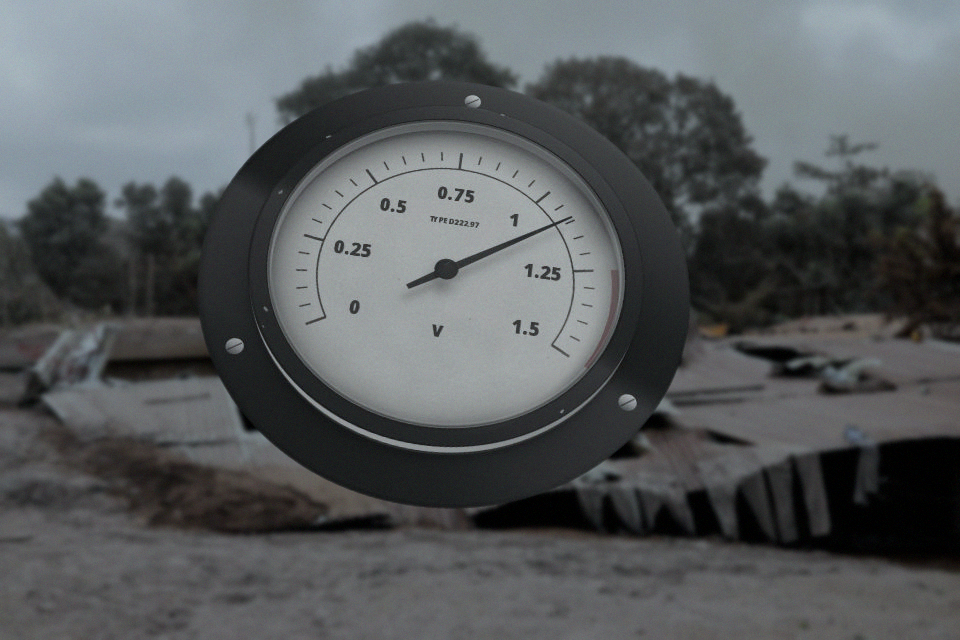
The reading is value=1.1 unit=V
